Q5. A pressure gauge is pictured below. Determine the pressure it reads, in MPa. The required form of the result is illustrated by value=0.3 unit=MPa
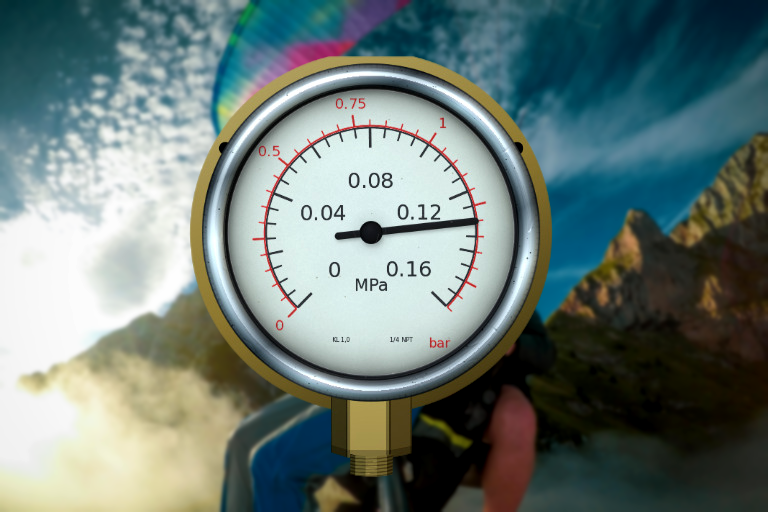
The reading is value=0.13 unit=MPa
